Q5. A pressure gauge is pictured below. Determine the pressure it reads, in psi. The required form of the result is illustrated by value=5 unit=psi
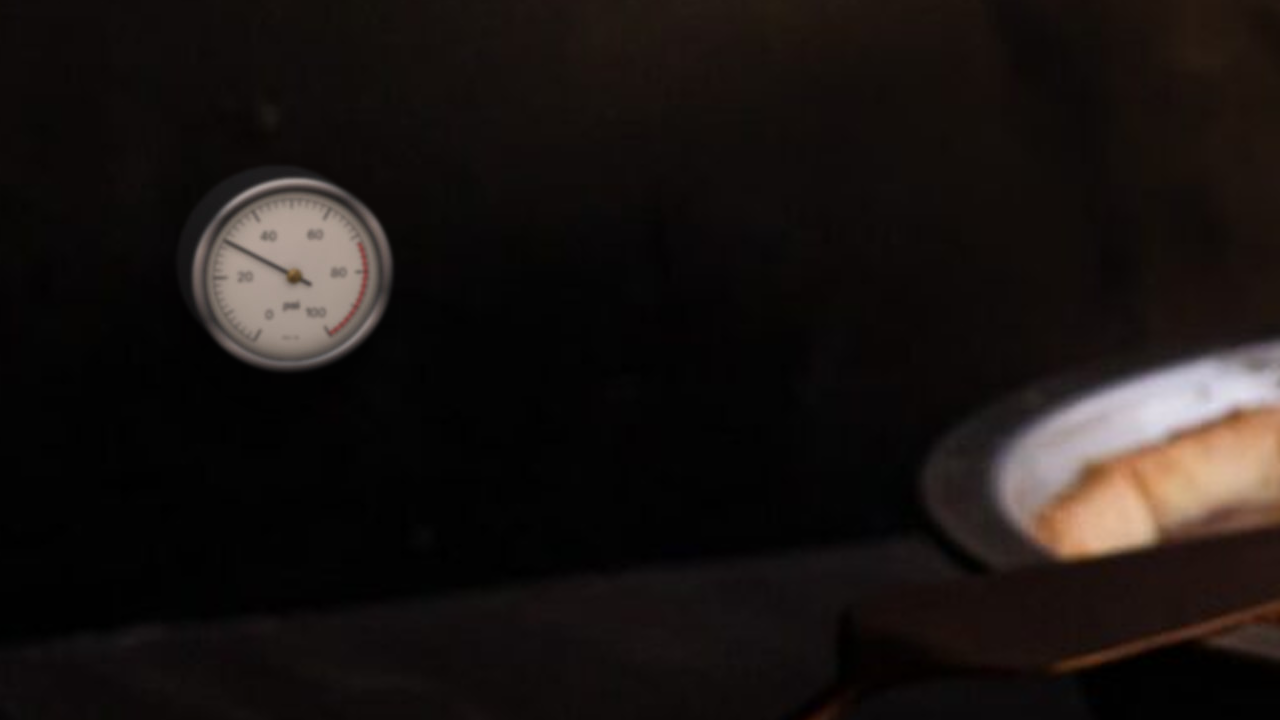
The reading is value=30 unit=psi
